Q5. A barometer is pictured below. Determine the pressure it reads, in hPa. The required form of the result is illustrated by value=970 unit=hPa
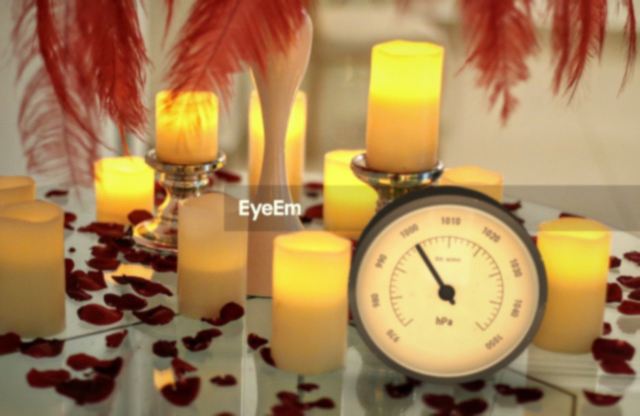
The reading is value=1000 unit=hPa
